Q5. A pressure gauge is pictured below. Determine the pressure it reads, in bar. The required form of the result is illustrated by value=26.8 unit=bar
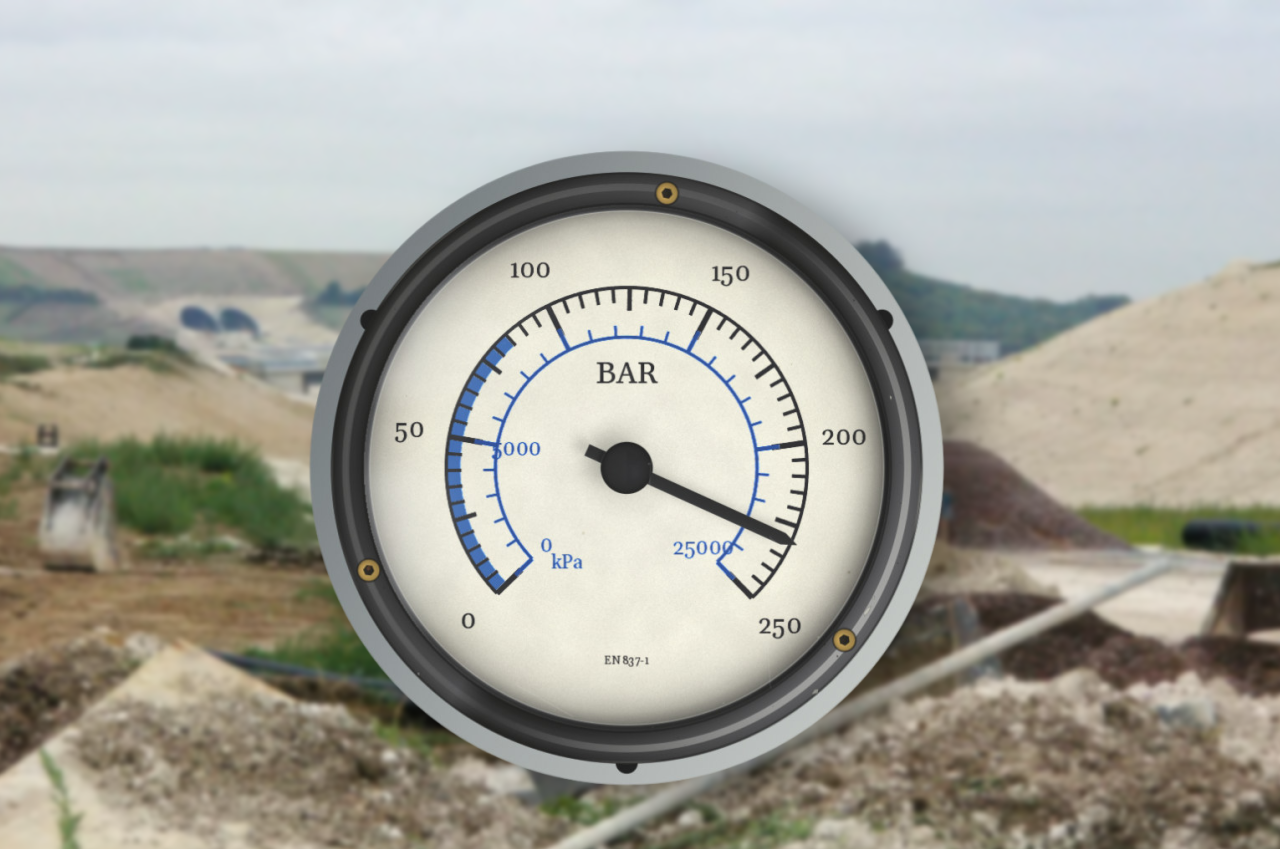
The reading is value=230 unit=bar
